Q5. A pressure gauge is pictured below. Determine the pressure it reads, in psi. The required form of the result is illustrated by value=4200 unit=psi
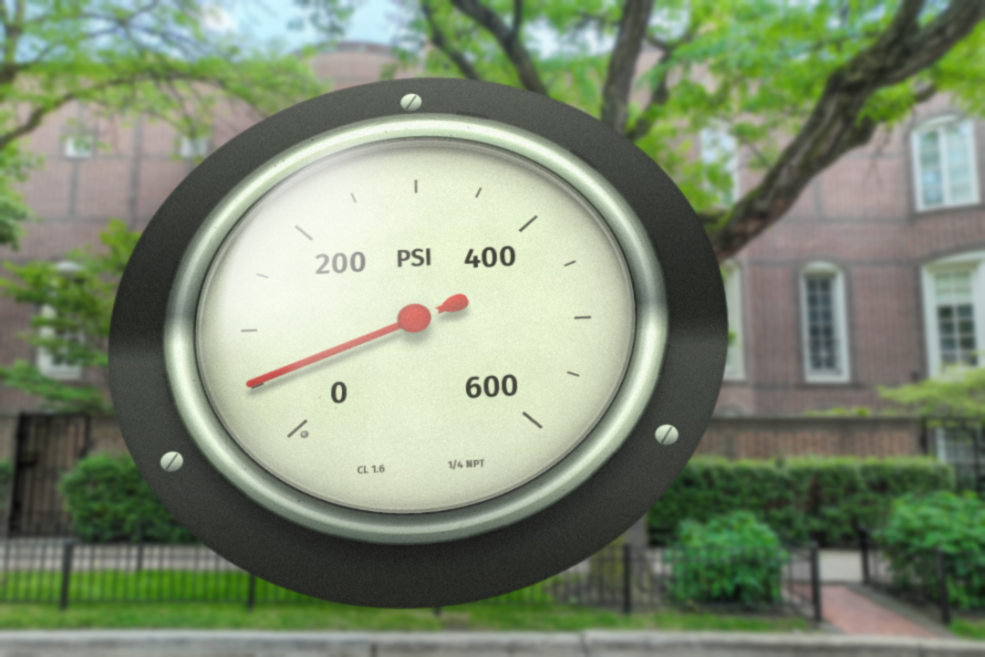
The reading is value=50 unit=psi
